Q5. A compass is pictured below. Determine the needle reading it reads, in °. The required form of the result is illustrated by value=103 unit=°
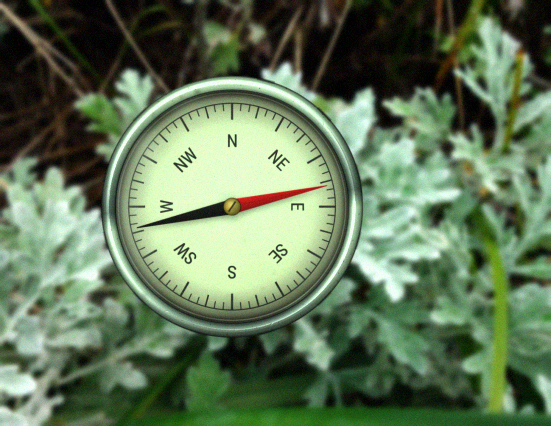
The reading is value=77.5 unit=°
